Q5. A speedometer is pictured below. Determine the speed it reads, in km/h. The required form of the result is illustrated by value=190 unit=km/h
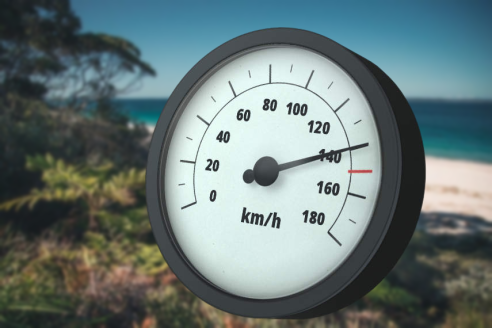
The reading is value=140 unit=km/h
